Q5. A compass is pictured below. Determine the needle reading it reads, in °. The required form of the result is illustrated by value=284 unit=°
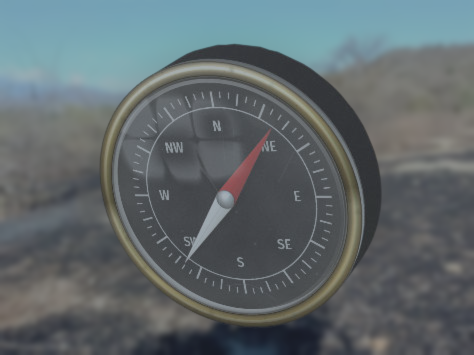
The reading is value=40 unit=°
